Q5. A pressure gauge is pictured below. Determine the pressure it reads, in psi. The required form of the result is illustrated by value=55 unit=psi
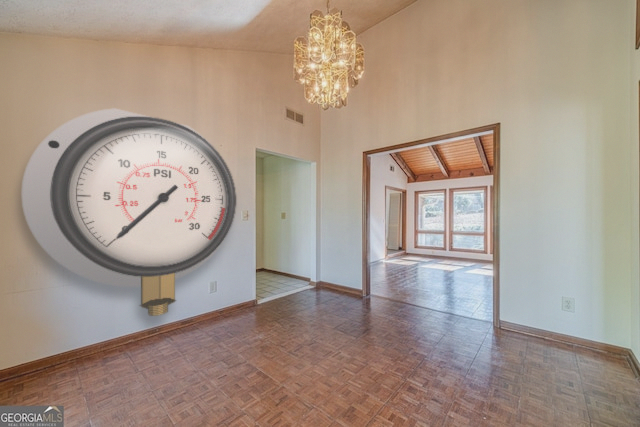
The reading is value=0 unit=psi
